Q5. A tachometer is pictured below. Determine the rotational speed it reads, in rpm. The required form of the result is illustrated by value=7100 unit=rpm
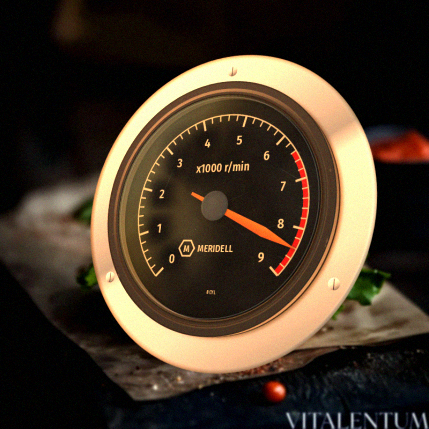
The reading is value=8400 unit=rpm
